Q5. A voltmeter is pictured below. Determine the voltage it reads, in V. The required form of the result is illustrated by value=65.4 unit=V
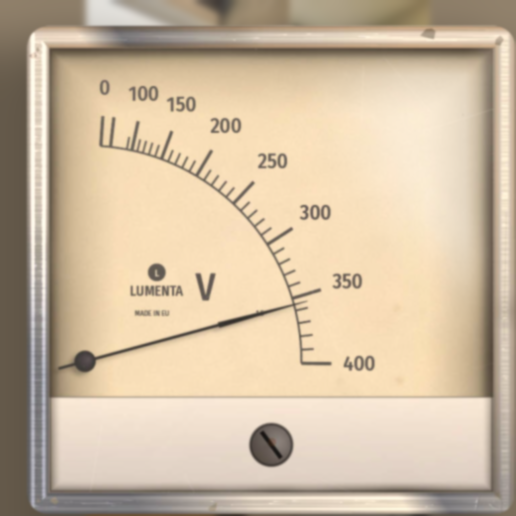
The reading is value=355 unit=V
